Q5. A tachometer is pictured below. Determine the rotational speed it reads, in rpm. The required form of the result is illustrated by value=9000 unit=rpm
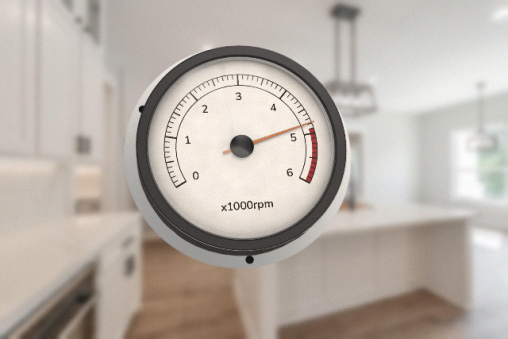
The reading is value=4800 unit=rpm
